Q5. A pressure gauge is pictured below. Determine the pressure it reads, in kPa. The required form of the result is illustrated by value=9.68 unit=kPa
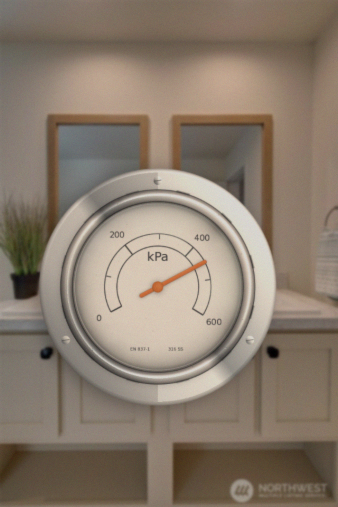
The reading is value=450 unit=kPa
